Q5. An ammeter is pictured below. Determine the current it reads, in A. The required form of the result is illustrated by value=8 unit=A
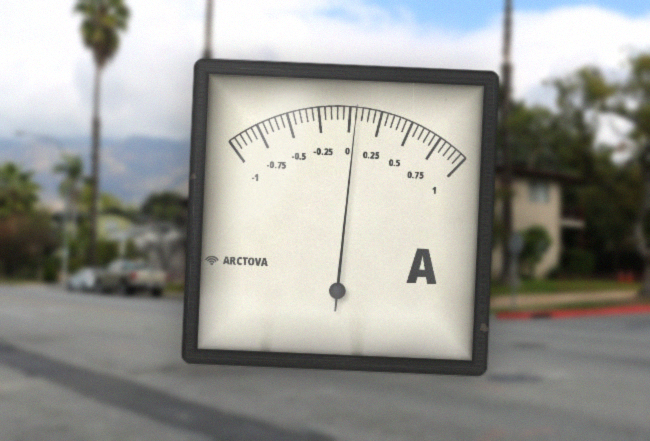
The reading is value=0.05 unit=A
